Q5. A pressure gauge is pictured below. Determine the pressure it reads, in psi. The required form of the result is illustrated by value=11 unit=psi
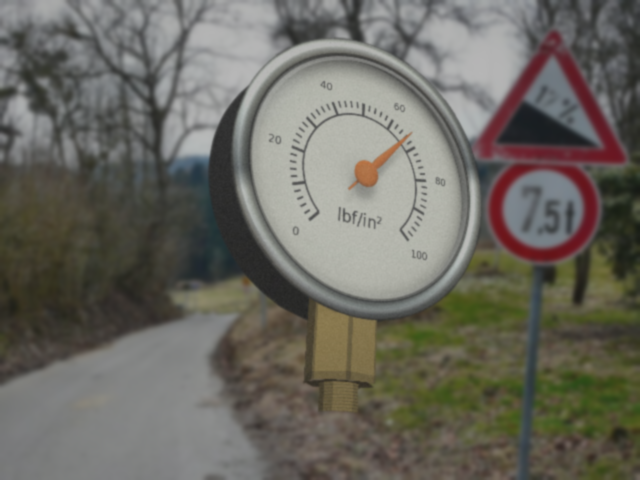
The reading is value=66 unit=psi
